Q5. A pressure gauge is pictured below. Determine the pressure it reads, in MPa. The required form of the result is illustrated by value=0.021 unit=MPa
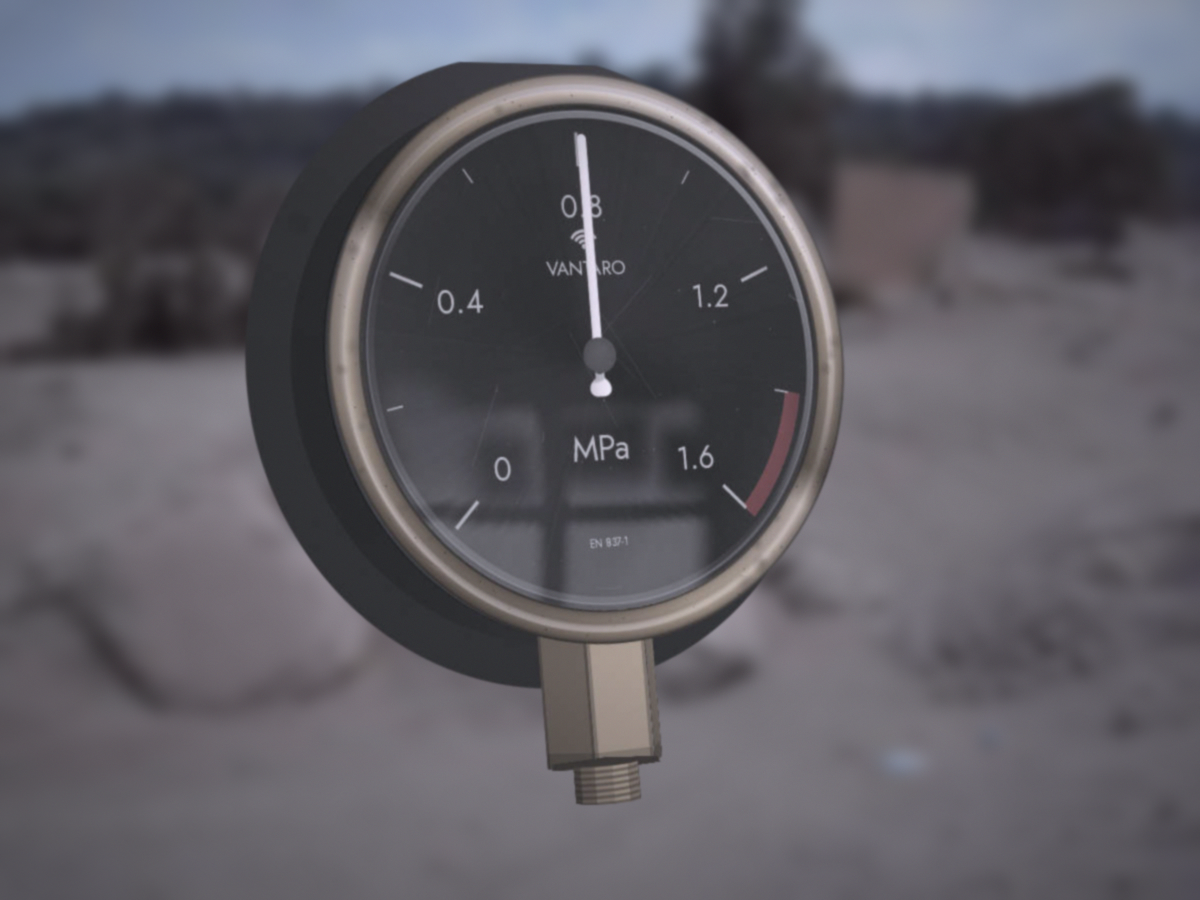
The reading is value=0.8 unit=MPa
